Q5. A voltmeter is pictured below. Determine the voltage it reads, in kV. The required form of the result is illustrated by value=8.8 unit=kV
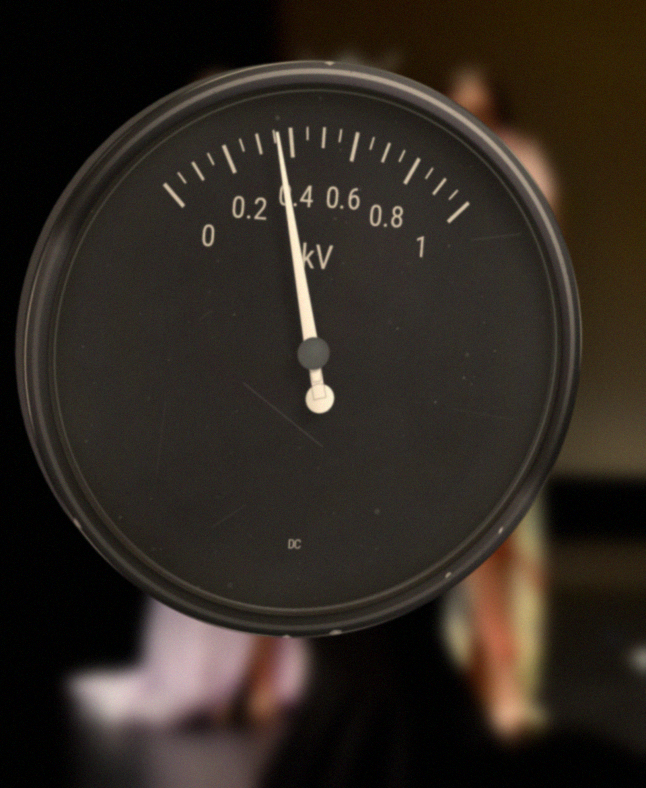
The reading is value=0.35 unit=kV
